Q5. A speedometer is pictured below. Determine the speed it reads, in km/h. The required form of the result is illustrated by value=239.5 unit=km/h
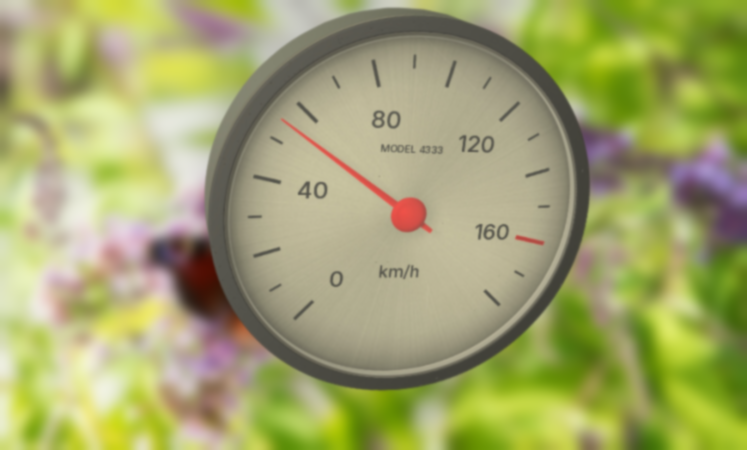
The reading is value=55 unit=km/h
